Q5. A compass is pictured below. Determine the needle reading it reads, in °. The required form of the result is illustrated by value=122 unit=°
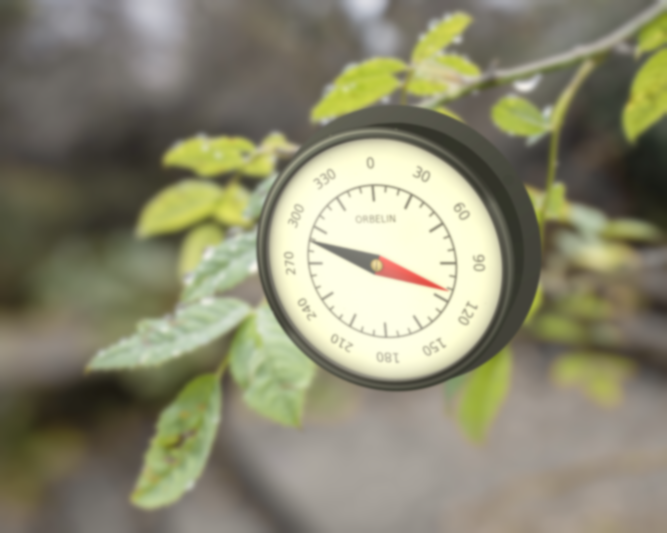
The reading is value=110 unit=°
